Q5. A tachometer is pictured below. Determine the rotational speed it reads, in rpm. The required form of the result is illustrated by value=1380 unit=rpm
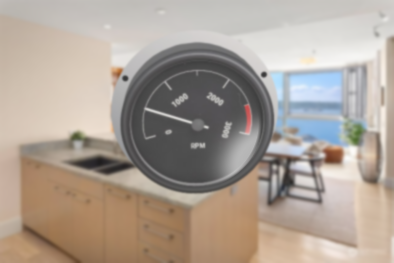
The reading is value=500 unit=rpm
